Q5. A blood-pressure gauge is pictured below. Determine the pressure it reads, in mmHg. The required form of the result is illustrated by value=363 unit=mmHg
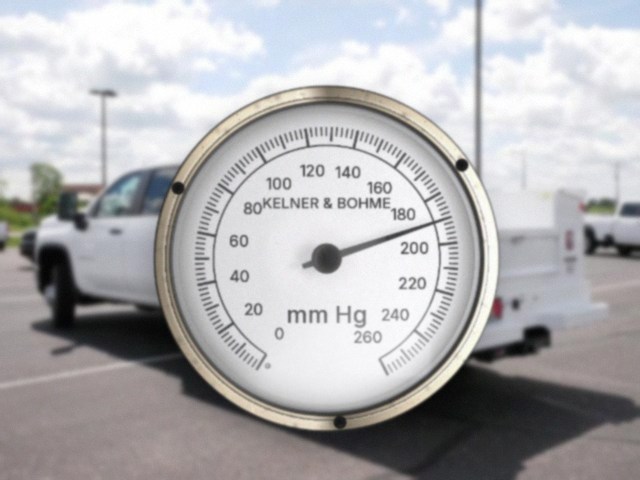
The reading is value=190 unit=mmHg
